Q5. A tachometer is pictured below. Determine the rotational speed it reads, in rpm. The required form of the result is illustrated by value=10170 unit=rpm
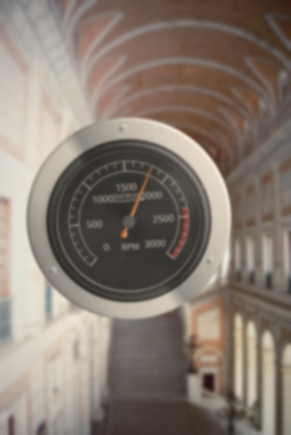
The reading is value=1800 unit=rpm
